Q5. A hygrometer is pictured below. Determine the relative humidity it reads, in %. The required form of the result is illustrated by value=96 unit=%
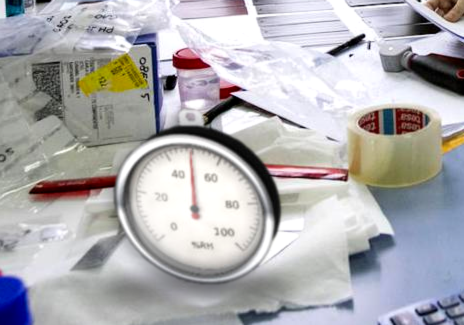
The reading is value=50 unit=%
